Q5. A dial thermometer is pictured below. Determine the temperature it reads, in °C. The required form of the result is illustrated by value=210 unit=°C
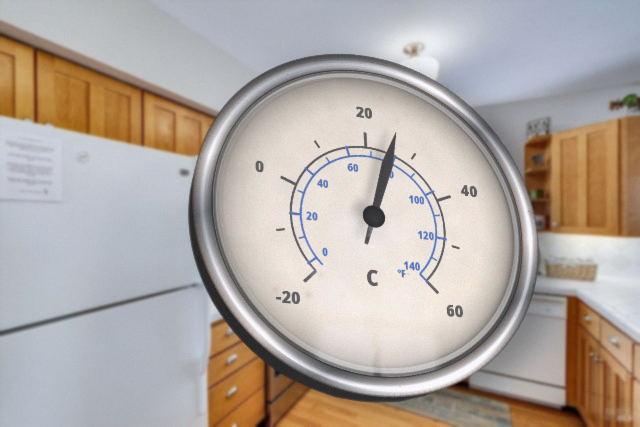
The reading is value=25 unit=°C
